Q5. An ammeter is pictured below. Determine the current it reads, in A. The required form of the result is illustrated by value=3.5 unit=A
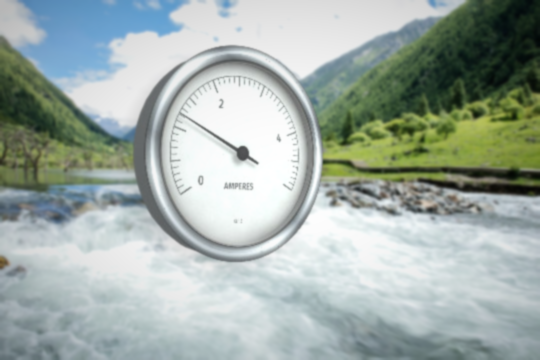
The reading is value=1.2 unit=A
